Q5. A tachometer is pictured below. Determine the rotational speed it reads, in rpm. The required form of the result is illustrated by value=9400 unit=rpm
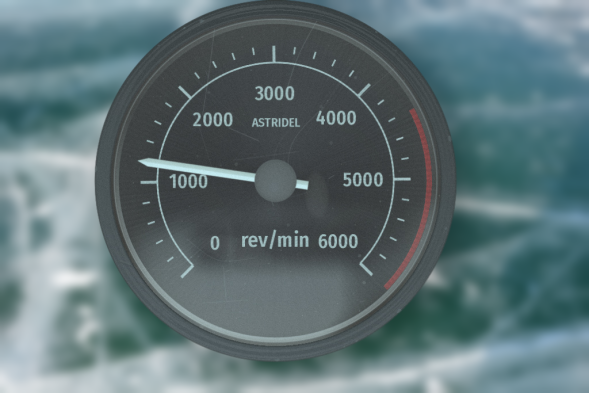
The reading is value=1200 unit=rpm
